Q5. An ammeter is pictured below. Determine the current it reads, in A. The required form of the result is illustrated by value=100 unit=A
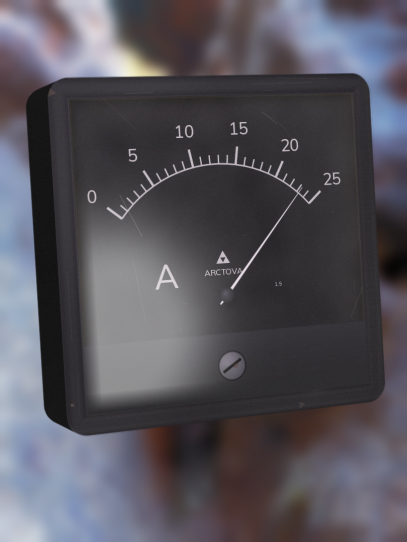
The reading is value=23 unit=A
